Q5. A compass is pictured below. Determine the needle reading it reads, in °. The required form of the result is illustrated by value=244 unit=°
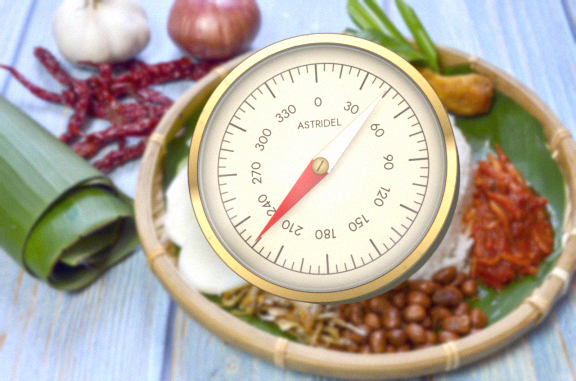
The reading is value=225 unit=°
